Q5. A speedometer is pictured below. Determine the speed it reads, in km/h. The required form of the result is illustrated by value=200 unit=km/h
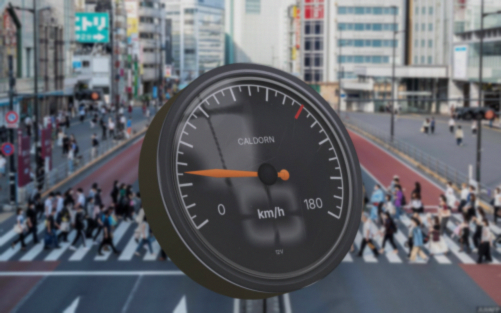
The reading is value=25 unit=km/h
